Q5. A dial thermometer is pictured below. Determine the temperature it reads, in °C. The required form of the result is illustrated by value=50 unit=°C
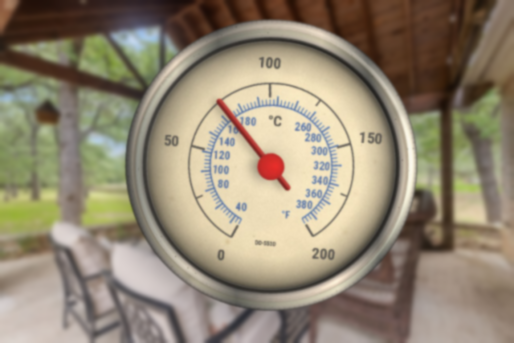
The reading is value=75 unit=°C
